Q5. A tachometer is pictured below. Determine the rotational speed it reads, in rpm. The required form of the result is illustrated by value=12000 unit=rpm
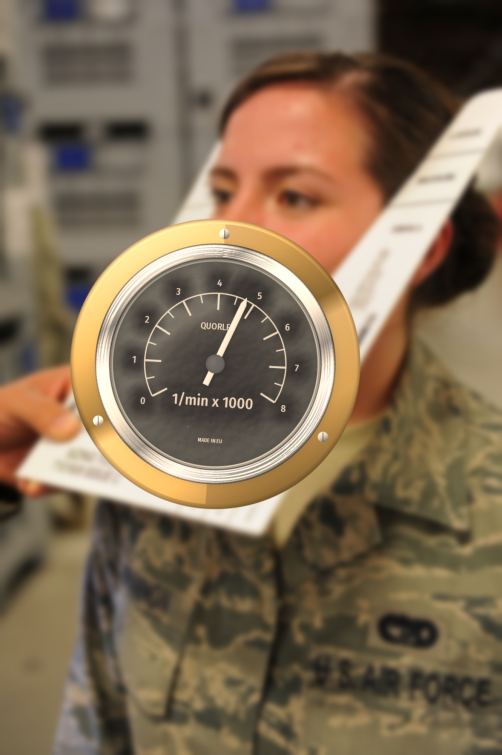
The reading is value=4750 unit=rpm
